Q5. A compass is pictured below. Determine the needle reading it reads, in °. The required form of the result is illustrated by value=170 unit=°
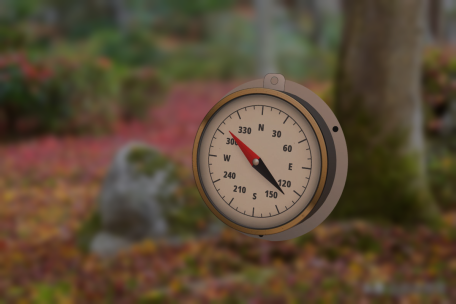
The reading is value=310 unit=°
